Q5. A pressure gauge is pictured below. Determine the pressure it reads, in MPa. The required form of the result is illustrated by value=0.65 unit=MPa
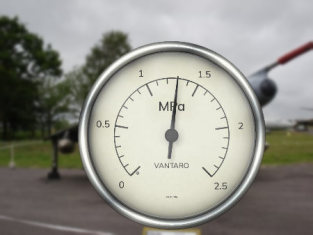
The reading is value=1.3 unit=MPa
